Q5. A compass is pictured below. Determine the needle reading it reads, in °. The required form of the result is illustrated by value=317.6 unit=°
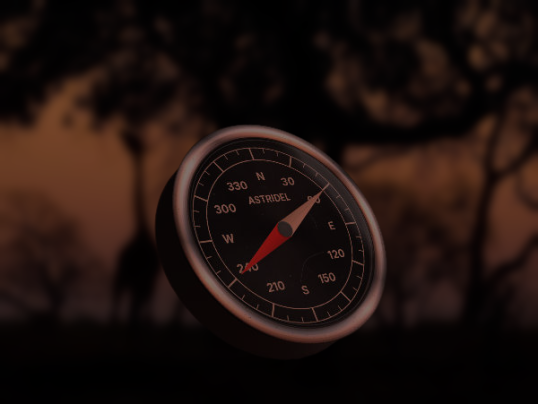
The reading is value=240 unit=°
